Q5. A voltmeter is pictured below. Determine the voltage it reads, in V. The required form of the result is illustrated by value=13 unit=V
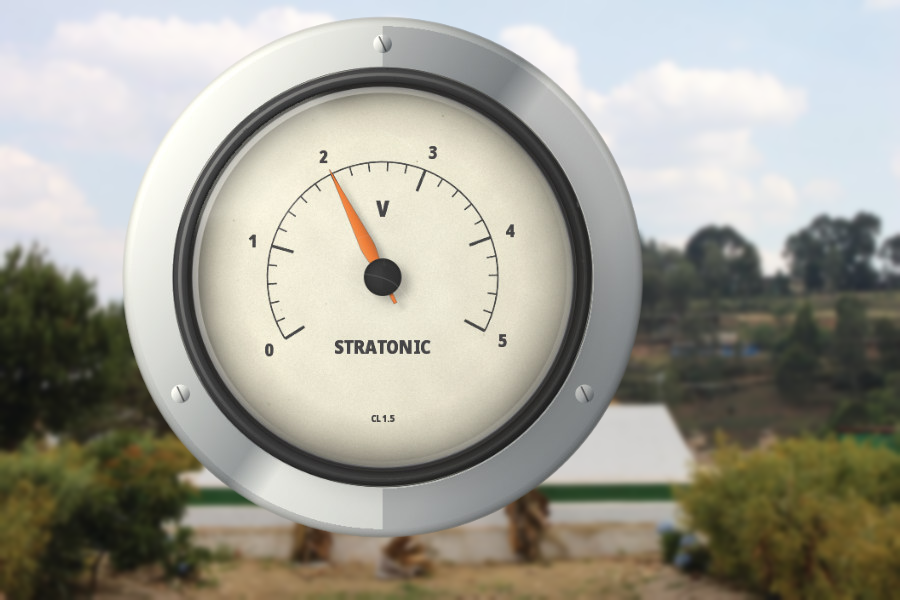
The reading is value=2 unit=V
